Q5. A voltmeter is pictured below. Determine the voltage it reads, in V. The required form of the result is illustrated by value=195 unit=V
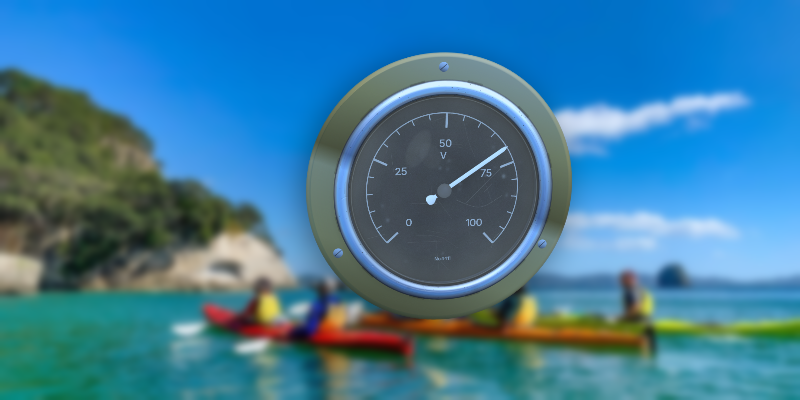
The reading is value=70 unit=V
